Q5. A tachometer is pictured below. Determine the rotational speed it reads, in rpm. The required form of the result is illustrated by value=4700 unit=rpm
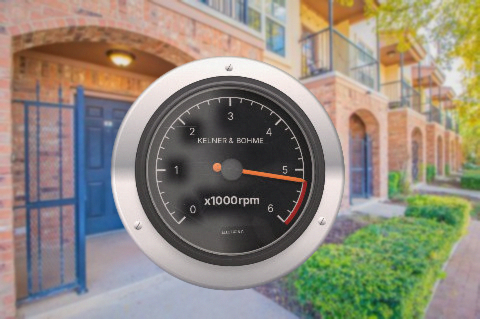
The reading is value=5200 unit=rpm
